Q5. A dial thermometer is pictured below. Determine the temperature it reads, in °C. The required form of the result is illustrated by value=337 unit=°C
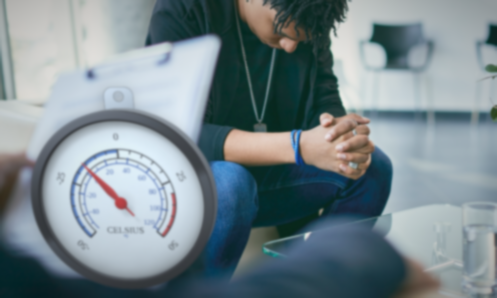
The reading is value=-15 unit=°C
